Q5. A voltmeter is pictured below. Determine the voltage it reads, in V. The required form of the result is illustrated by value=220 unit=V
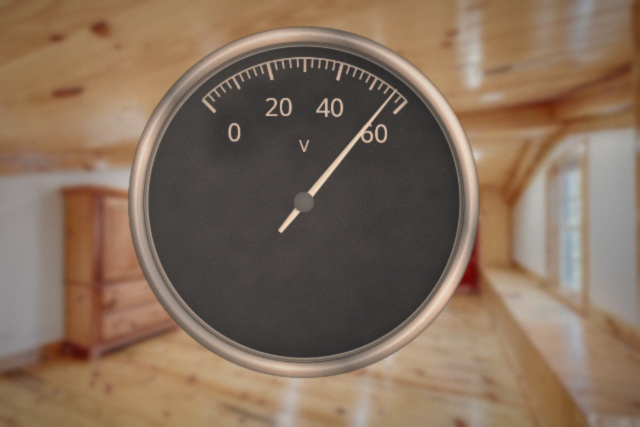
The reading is value=56 unit=V
